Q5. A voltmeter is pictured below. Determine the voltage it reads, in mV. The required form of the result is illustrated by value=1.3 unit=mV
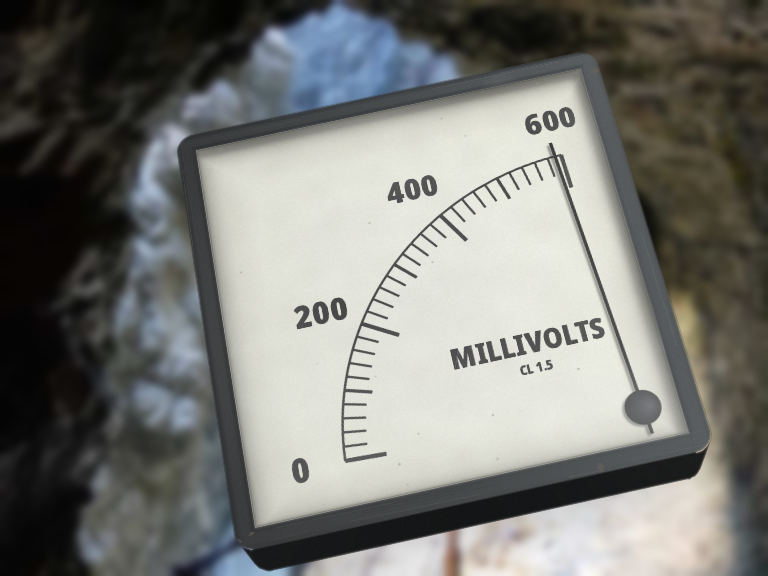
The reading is value=590 unit=mV
